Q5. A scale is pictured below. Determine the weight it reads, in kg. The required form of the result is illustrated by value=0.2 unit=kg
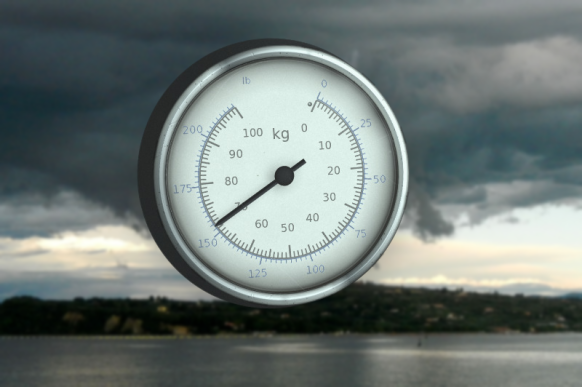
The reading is value=70 unit=kg
